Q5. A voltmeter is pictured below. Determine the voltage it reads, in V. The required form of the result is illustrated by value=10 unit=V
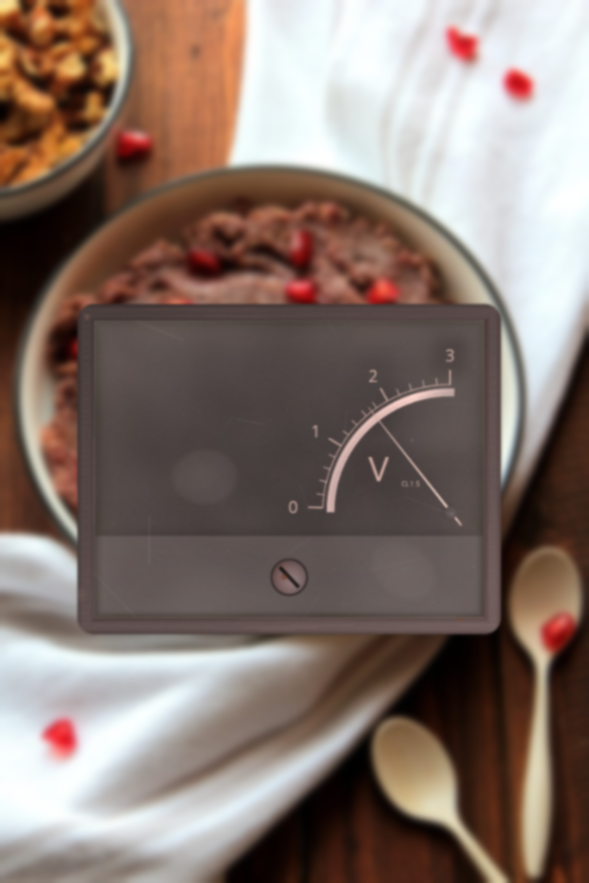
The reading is value=1.7 unit=V
